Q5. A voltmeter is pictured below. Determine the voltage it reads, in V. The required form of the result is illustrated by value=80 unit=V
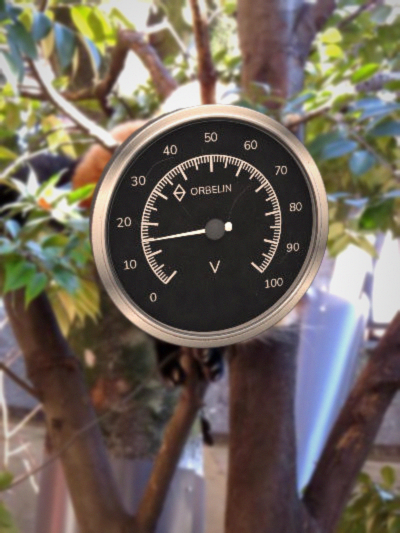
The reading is value=15 unit=V
